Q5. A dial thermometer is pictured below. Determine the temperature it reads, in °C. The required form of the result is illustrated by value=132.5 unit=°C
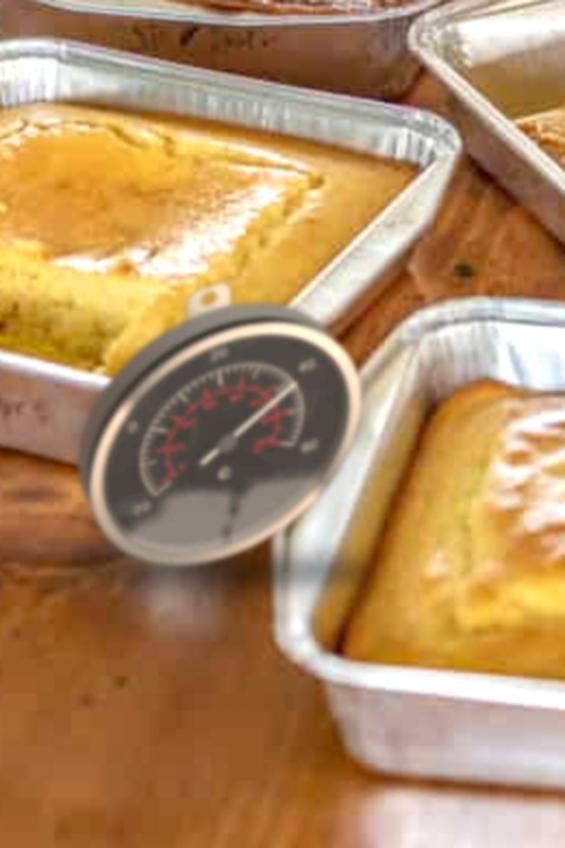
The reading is value=40 unit=°C
